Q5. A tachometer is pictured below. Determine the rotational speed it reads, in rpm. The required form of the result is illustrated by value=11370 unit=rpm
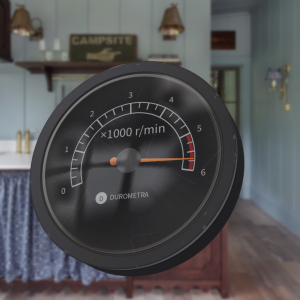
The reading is value=5750 unit=rpm
